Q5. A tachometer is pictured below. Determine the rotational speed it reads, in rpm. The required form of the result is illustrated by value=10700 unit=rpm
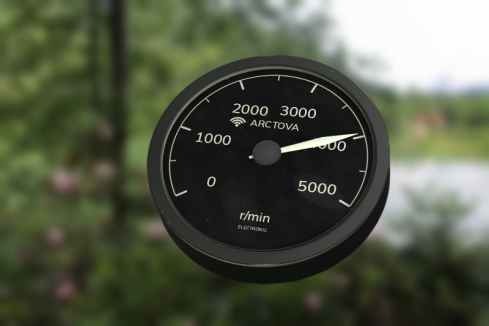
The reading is value=4000 unit=rpm
